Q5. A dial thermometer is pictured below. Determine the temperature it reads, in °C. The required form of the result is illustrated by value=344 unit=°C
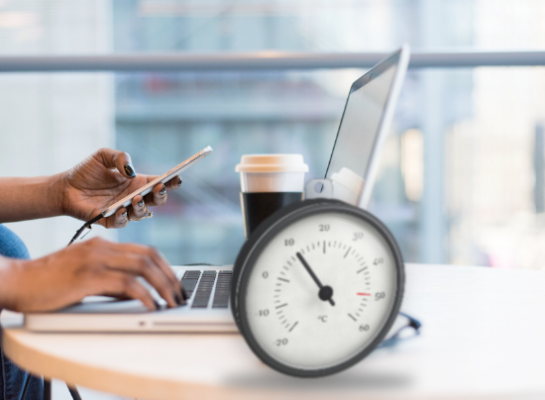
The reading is value=10 unit=°C
